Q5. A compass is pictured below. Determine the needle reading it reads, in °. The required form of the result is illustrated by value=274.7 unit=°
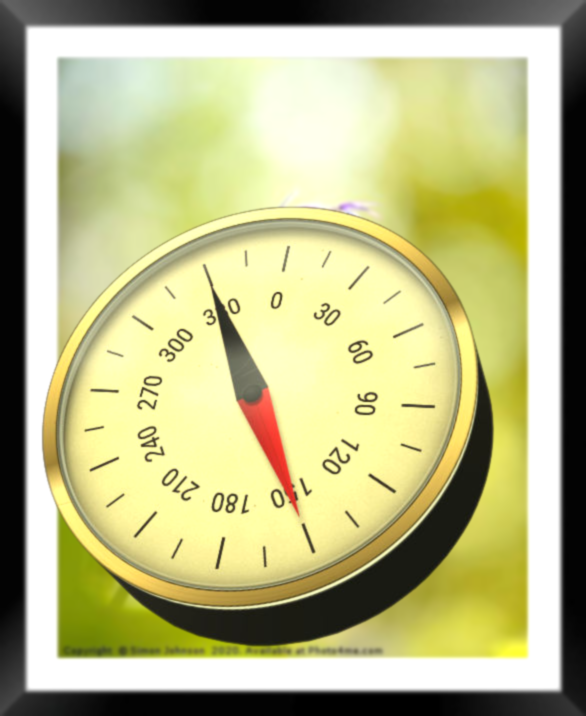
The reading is value=150 unit=°
